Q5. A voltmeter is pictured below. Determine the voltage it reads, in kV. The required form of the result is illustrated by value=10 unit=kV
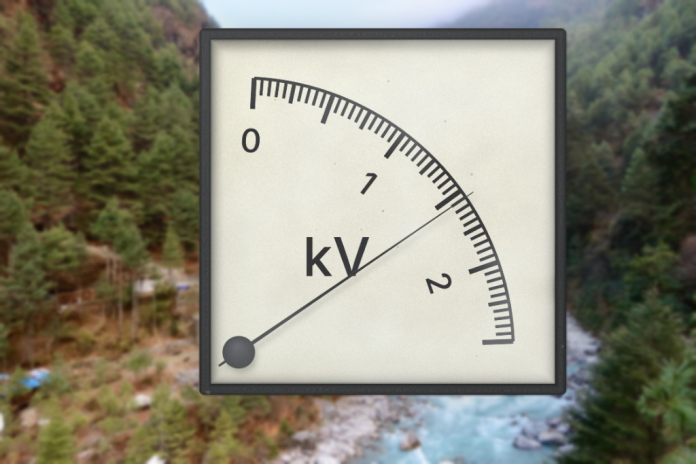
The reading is value=1.55 unit=kV
